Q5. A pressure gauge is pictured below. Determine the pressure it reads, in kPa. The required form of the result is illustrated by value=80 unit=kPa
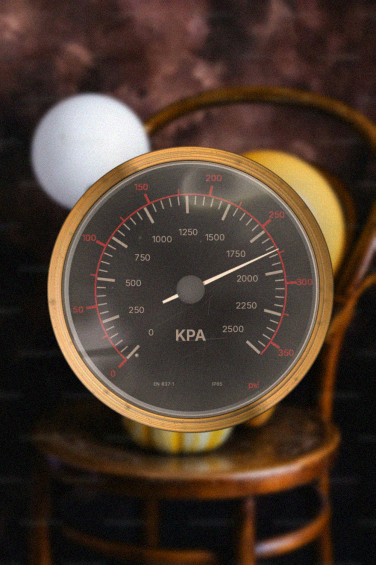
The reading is value=1875 unit=kPa
